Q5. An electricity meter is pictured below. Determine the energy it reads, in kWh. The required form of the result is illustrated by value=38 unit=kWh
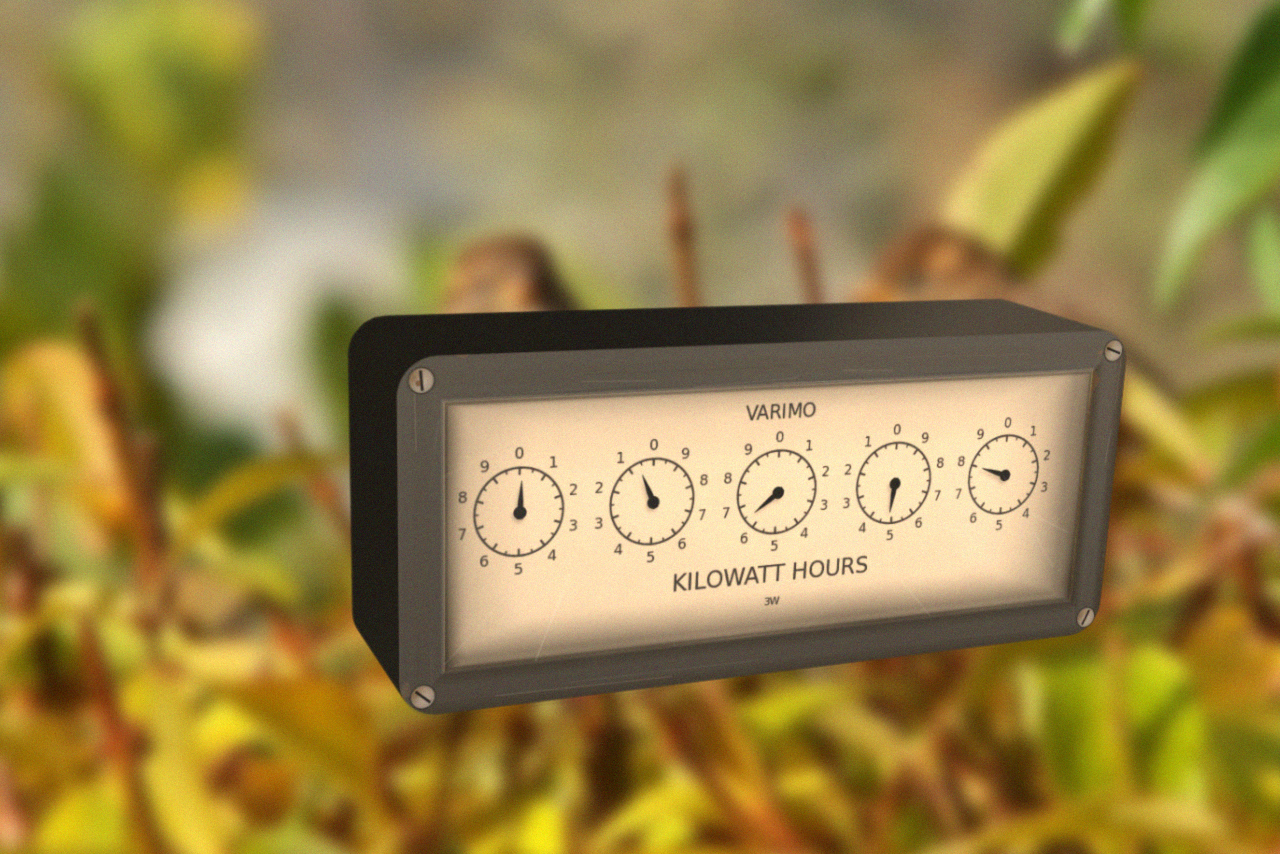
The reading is value=648 unit=kWh
